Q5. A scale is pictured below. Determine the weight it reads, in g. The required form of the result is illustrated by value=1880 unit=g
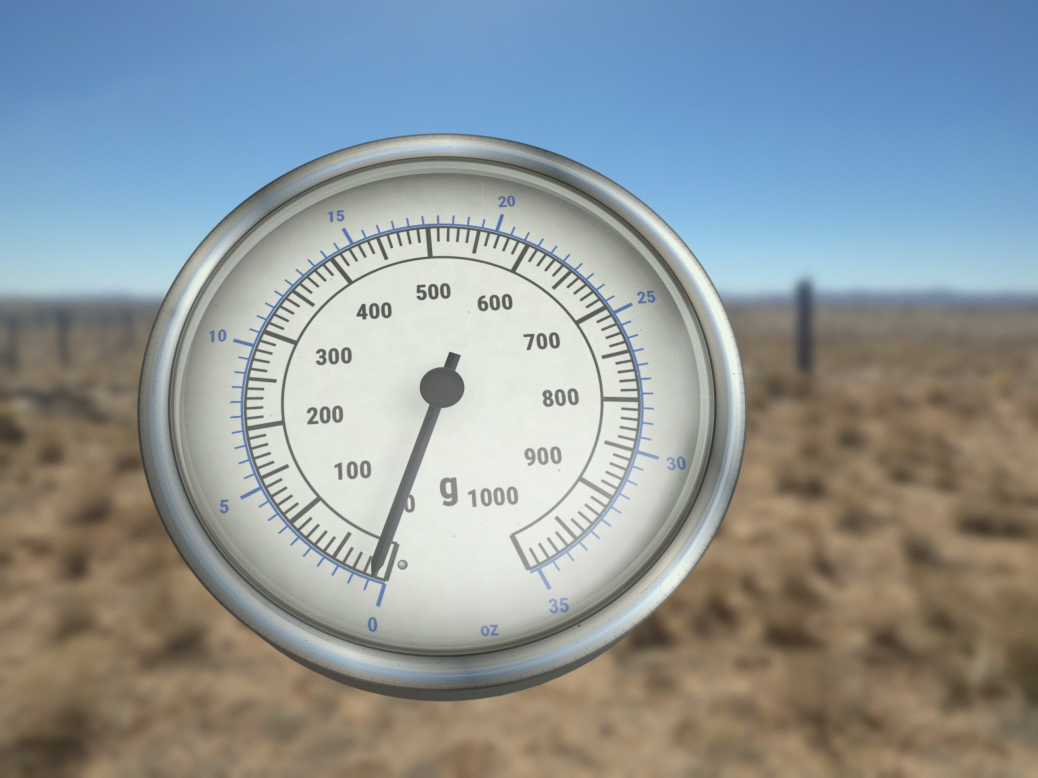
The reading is value=10 unit=g
